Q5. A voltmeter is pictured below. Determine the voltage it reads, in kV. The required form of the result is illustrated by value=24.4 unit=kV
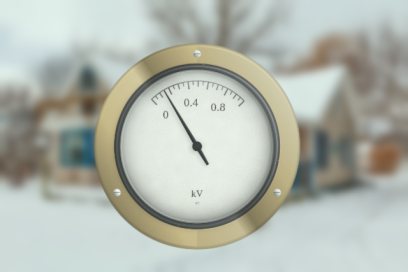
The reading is value=0.15 unit=kV
